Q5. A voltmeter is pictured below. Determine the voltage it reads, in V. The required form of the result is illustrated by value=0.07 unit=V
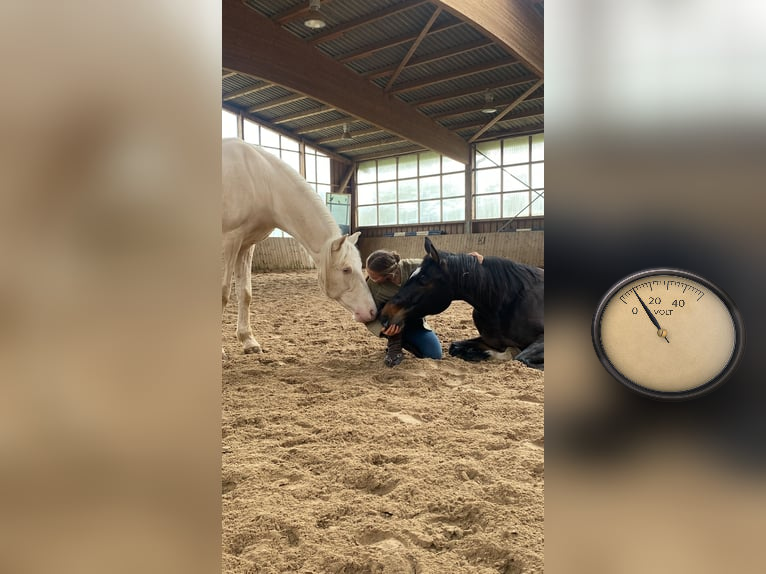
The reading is value=10 unit=V
